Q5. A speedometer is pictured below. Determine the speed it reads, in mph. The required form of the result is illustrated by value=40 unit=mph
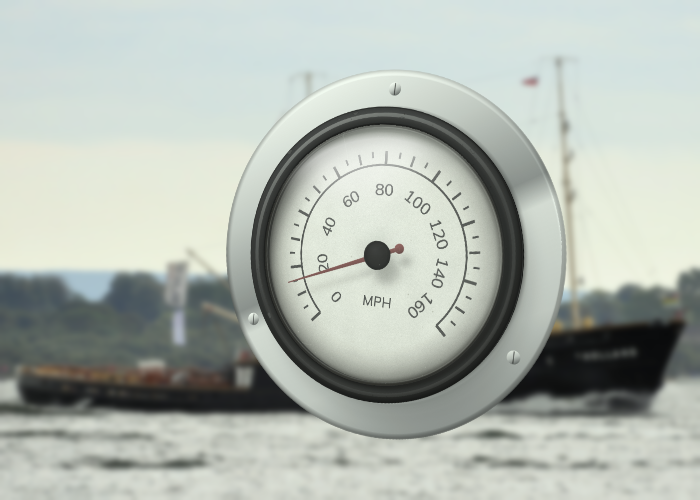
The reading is value=15 unit=mph
